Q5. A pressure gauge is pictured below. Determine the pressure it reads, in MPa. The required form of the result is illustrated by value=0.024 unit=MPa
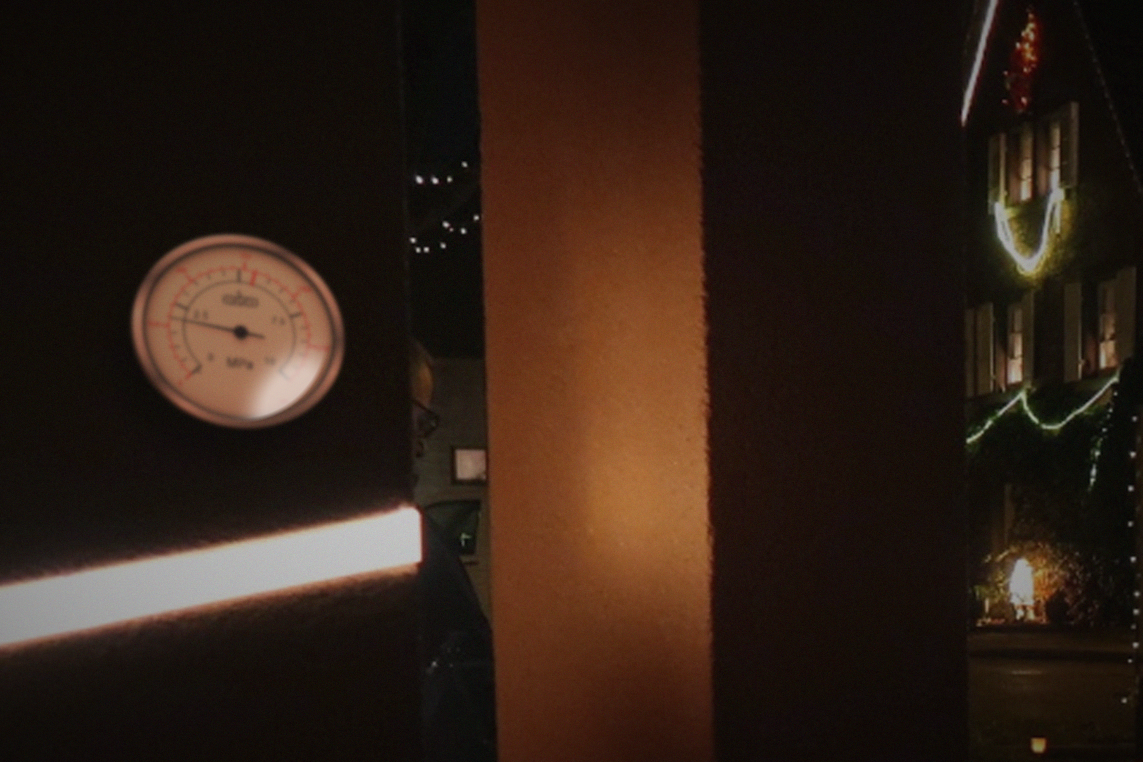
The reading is value=2 unit=MPa
